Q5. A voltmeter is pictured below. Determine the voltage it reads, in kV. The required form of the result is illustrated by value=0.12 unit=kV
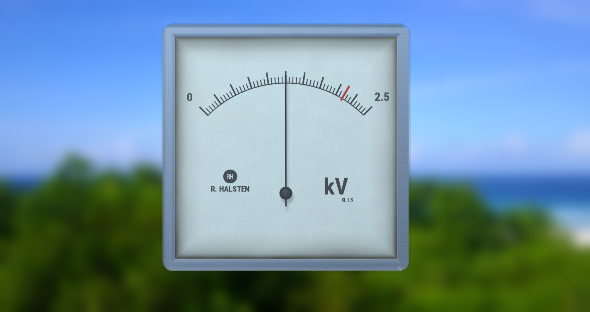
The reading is value=1.25 unit=kV
